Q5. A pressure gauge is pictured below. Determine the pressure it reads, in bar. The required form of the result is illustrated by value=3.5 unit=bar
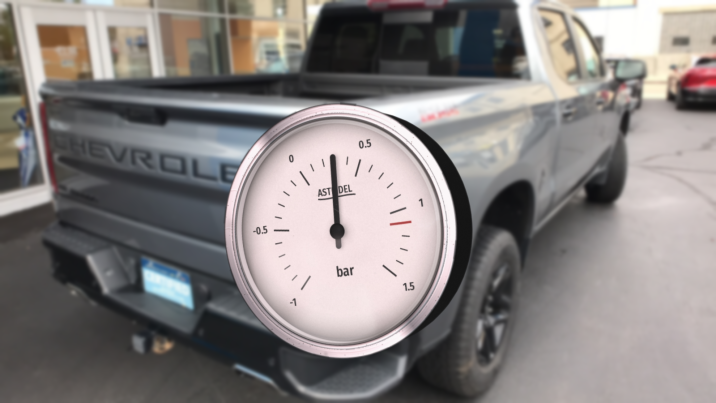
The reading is value=0.3 unit=bar
